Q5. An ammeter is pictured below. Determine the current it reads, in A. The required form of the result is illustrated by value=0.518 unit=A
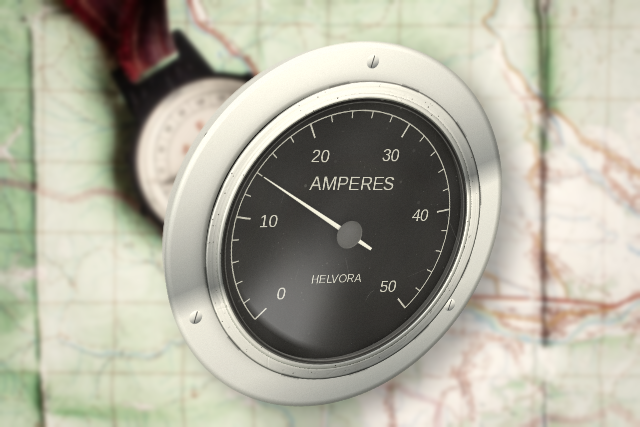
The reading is value=14 unit=A
